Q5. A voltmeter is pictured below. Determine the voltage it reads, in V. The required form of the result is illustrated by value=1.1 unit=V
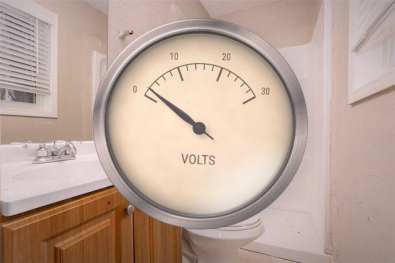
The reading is value=2 unit=V
